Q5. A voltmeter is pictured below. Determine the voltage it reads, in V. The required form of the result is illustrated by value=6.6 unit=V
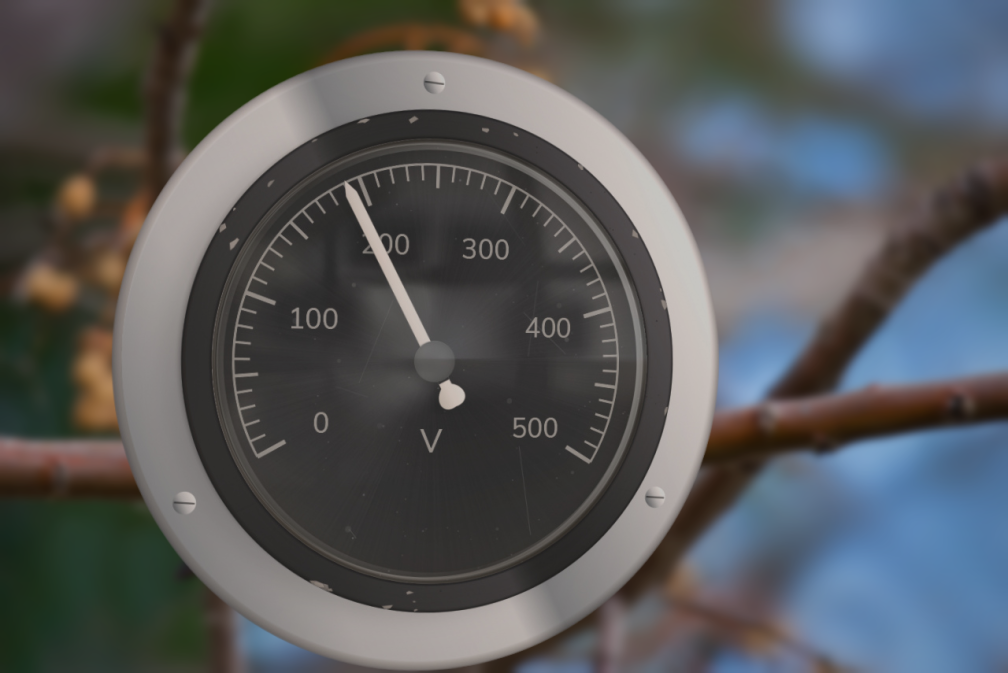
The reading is value=190 unit=V
